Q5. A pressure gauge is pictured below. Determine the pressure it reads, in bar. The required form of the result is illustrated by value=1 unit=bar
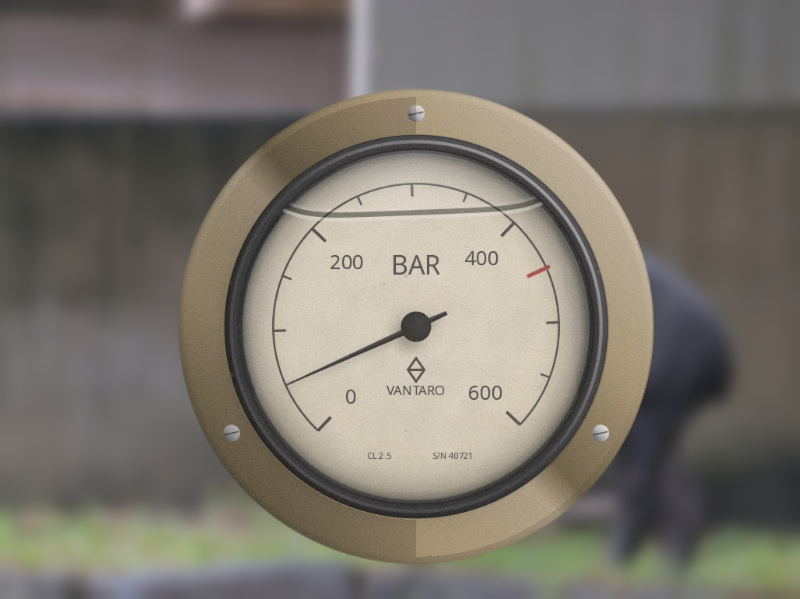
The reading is value=50 unit=bar
